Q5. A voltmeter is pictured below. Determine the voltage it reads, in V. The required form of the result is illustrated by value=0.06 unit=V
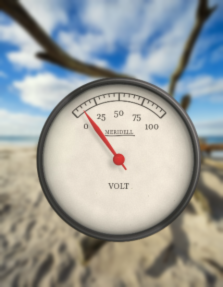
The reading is value=10 unit=V
